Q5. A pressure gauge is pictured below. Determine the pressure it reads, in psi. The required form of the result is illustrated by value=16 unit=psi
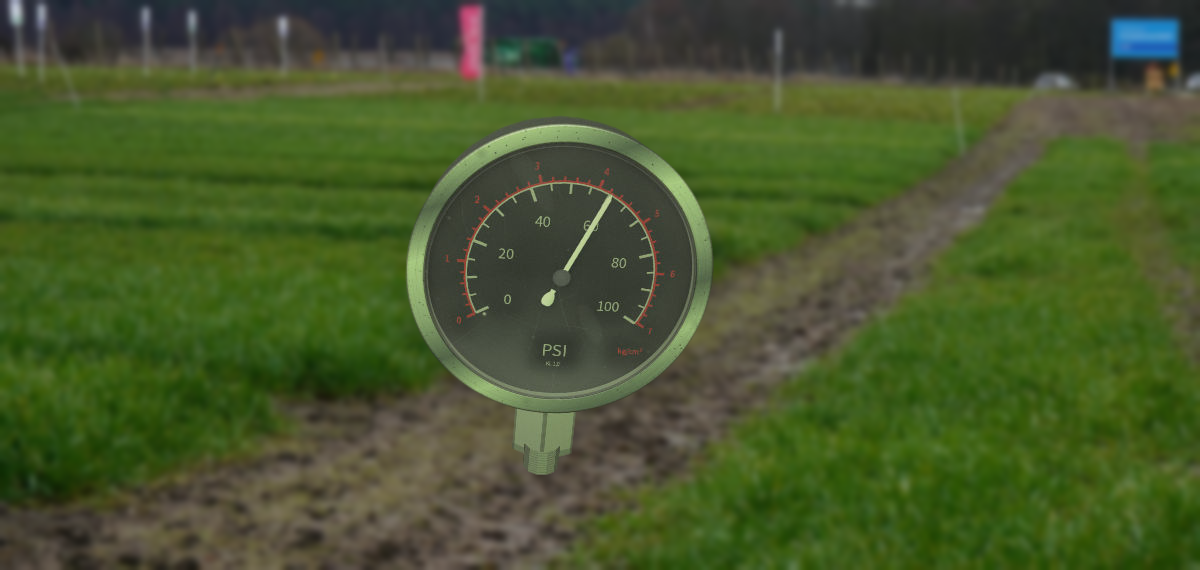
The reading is value=60 unit=psi
